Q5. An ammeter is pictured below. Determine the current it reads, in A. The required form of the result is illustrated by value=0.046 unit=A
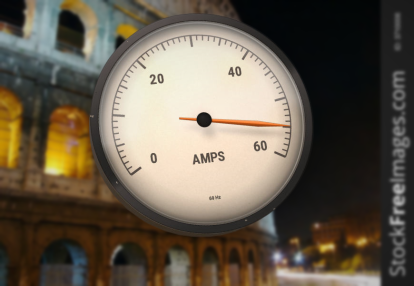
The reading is value=55 unit=A
